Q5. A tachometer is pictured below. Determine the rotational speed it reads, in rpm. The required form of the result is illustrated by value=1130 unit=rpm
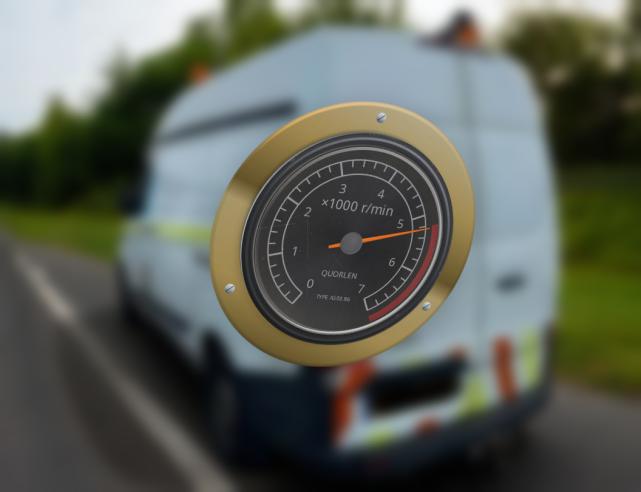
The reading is value=5200 unit=rpm
